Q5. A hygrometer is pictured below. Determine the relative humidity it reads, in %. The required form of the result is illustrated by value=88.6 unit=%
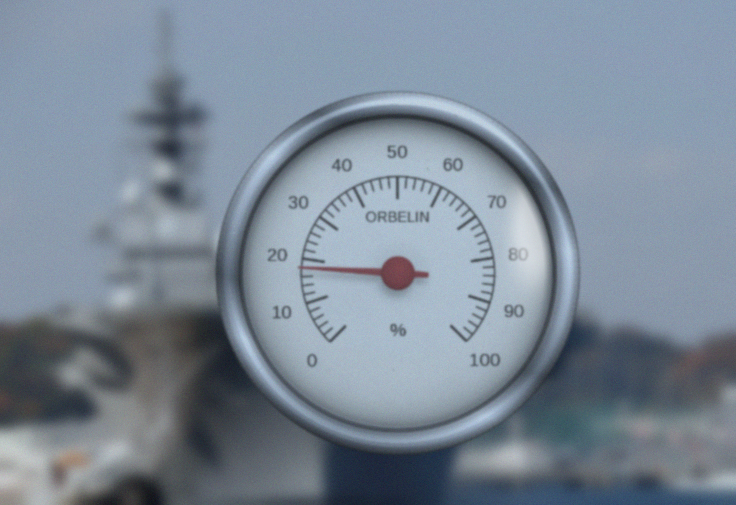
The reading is value=18 unit=%
